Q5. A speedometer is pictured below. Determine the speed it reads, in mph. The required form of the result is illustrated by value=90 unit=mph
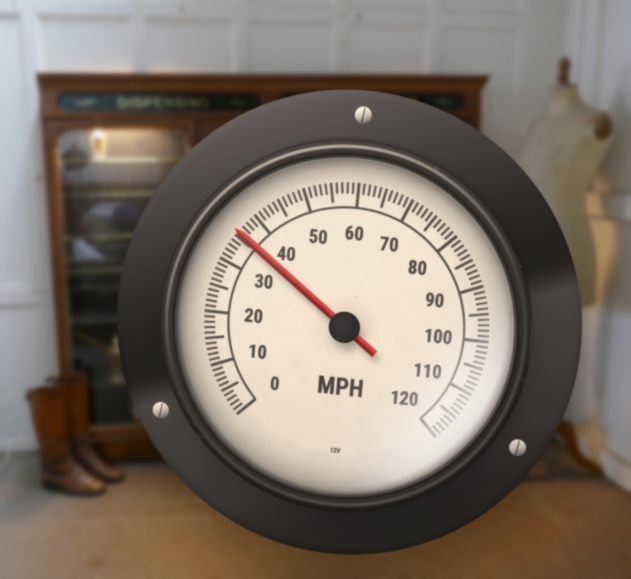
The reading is value=36 unit=mph
